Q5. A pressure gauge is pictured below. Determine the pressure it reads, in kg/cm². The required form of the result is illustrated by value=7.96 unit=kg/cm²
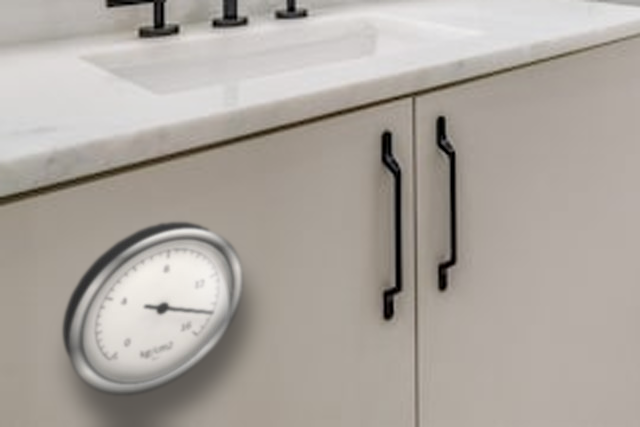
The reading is value=14.5 unit=kg/cm²
